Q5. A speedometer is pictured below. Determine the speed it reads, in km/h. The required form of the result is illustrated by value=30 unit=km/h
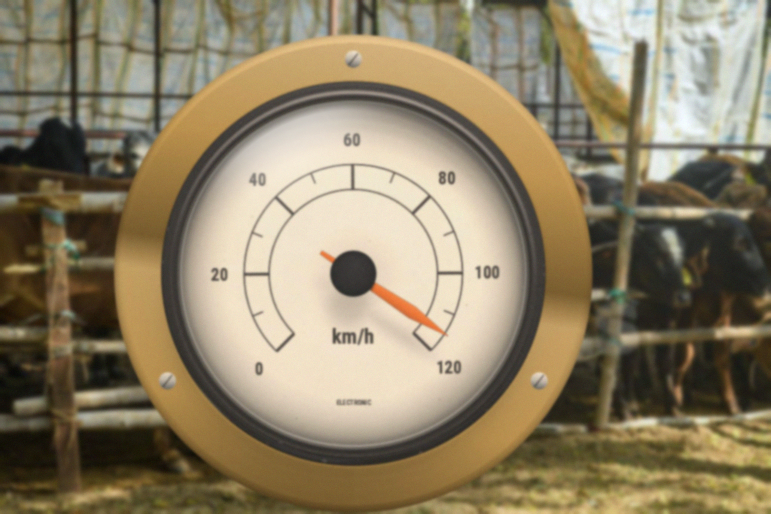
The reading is value=115 unit=km/h
